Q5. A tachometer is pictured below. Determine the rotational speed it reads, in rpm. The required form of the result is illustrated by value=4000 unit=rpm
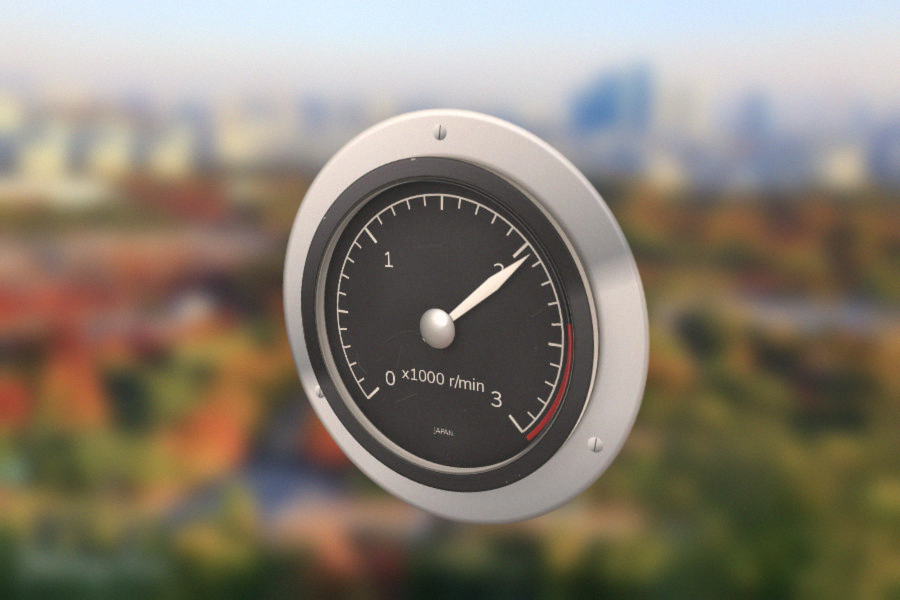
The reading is value=2050 unit=rpm
